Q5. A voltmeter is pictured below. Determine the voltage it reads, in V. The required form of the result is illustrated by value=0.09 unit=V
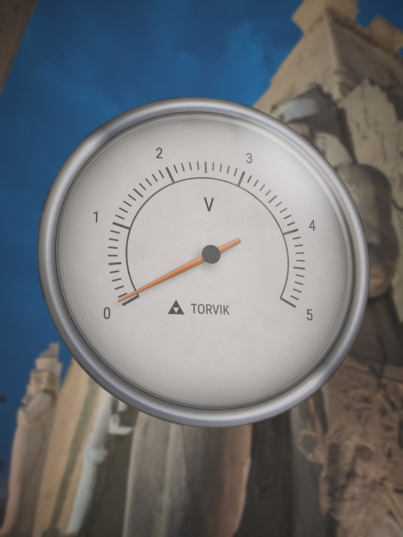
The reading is value=0.05 unit=V
